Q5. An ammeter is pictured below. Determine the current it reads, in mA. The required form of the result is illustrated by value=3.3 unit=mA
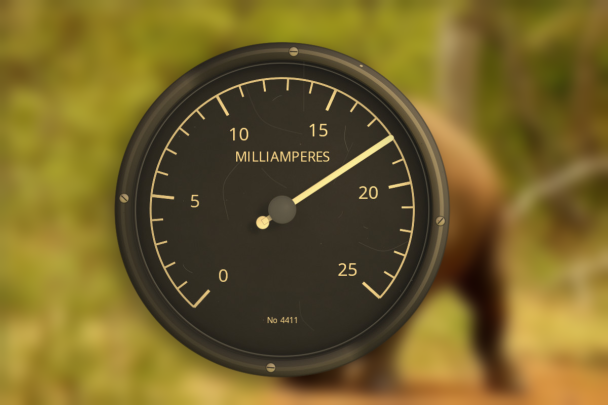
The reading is value=18 unit=mA
